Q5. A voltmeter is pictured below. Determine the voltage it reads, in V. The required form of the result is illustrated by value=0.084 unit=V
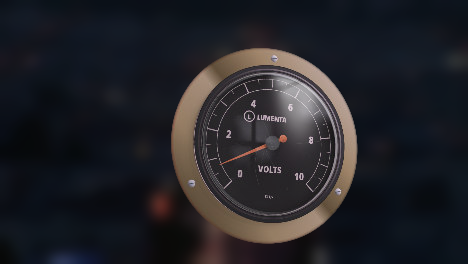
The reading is value=0.75 unit=V
